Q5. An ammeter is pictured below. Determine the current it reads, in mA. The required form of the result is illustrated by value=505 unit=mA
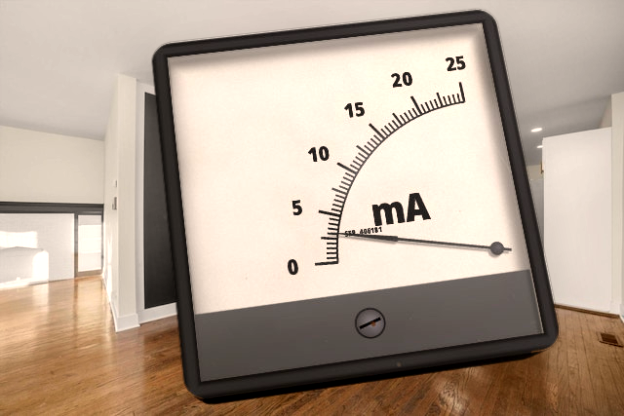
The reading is value=3 unit=mA
